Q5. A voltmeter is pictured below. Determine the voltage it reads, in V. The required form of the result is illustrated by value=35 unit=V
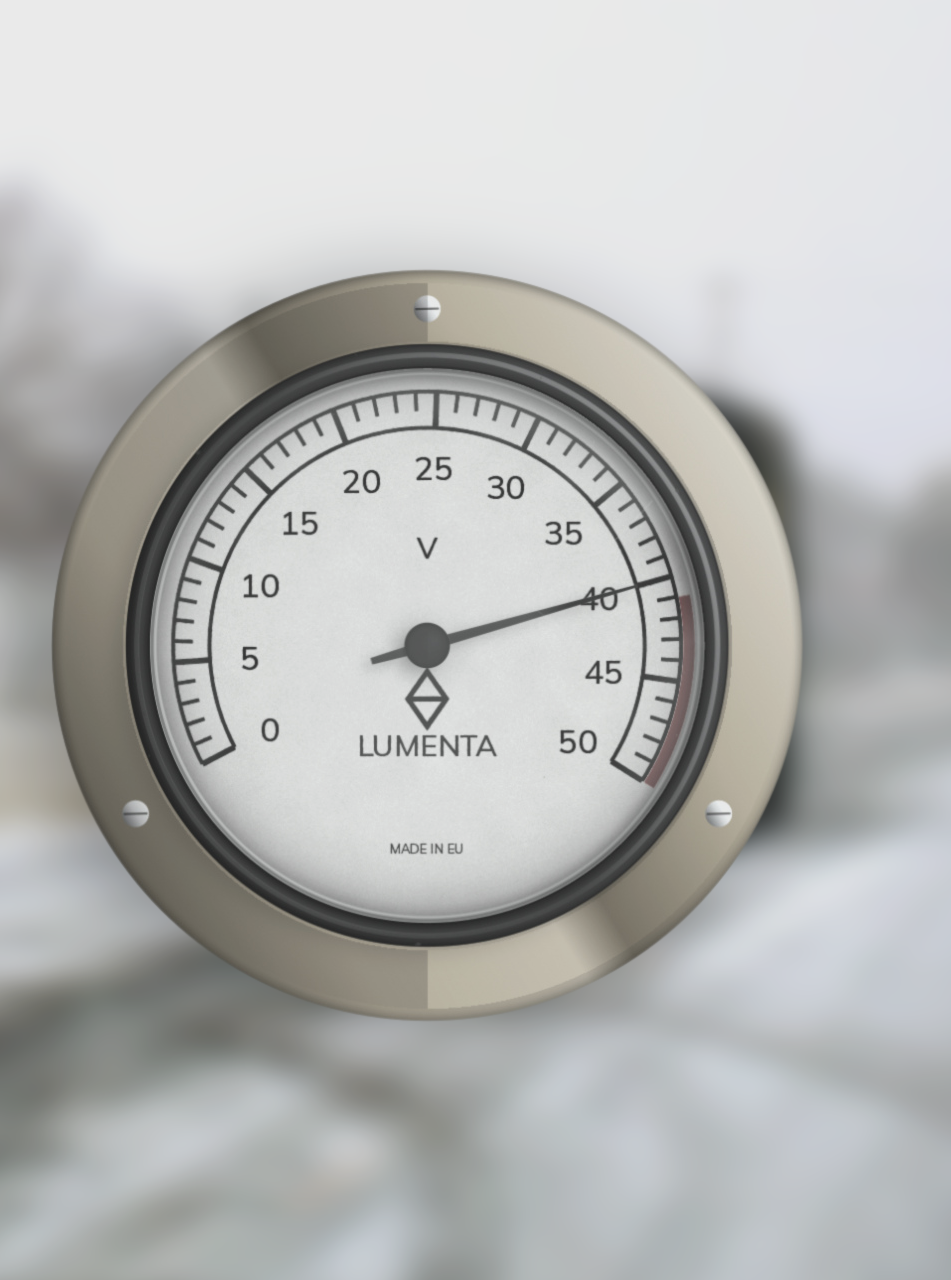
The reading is value=40 unit=V
